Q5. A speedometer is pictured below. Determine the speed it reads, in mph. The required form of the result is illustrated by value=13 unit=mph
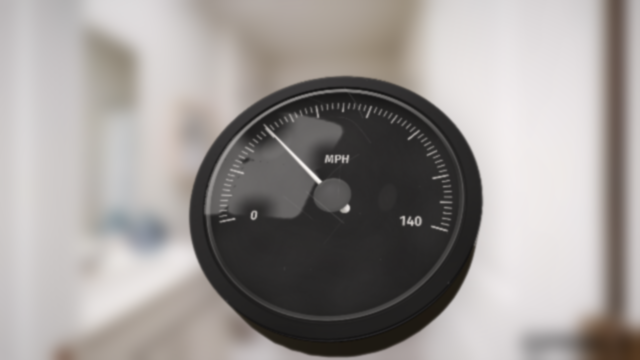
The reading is value=40 unit=mph
